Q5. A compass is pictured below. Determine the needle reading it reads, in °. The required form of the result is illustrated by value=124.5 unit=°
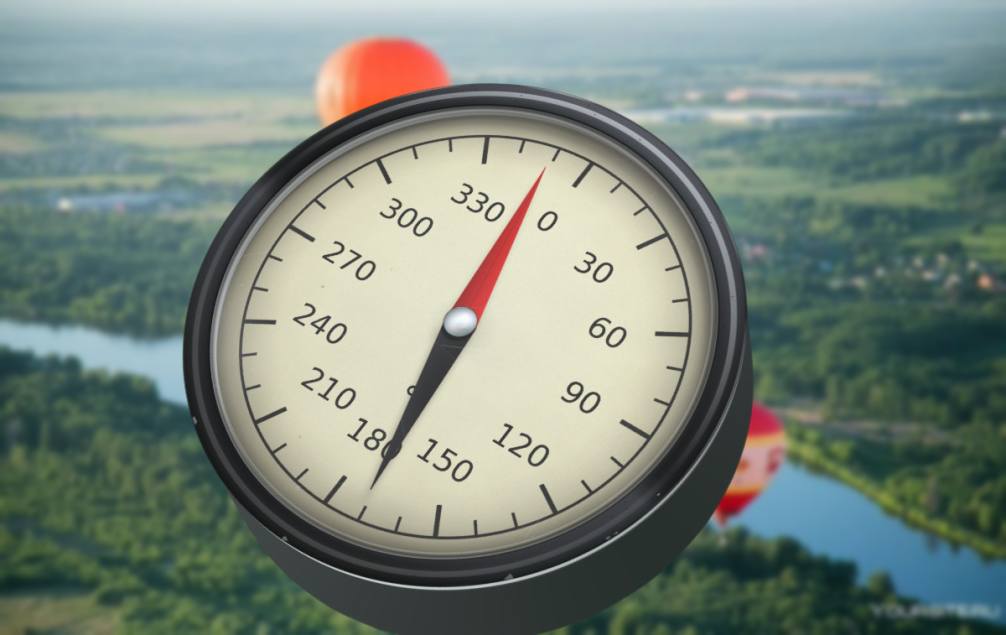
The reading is value=350 unit=°
